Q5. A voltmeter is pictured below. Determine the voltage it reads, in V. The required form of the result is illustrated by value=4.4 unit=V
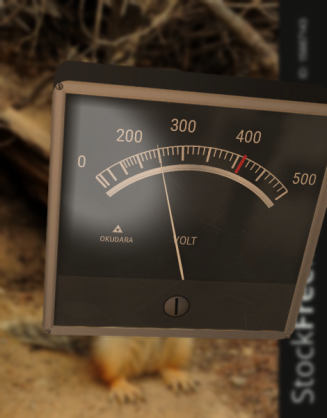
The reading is value=250 unit=V
